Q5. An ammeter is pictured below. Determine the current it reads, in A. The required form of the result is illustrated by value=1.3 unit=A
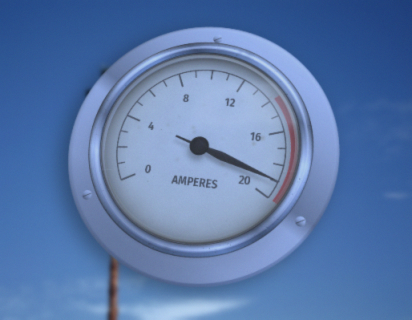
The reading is value=19 unit=A
